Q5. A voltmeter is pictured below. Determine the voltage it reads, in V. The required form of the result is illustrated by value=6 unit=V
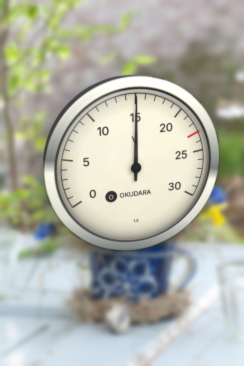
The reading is value=15 unit=V
